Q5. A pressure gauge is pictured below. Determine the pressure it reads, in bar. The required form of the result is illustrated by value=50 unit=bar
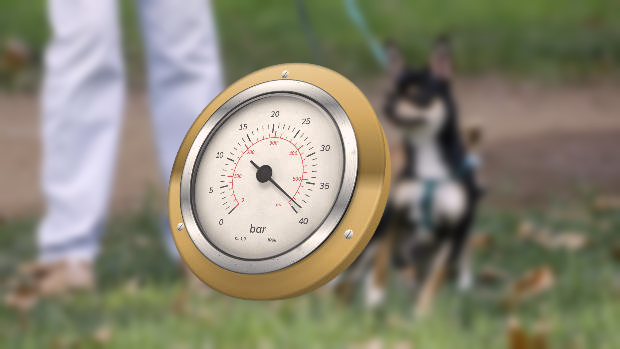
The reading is value=39 unit=bar
